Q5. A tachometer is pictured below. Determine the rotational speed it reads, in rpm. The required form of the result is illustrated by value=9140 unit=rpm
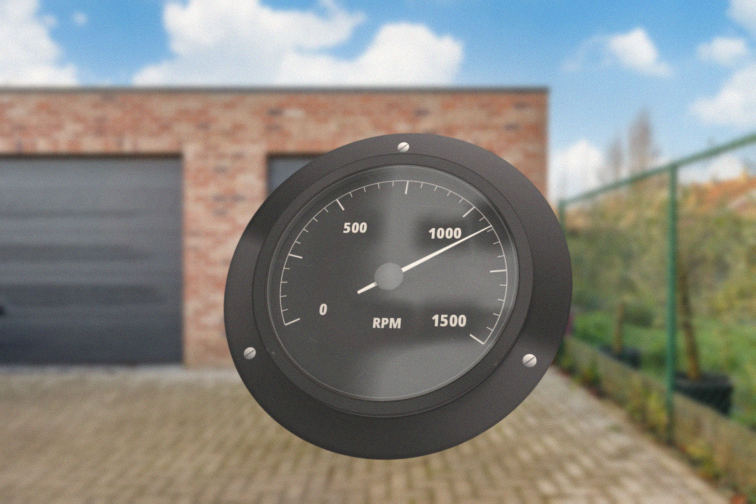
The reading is value=1100 unit=rpm
